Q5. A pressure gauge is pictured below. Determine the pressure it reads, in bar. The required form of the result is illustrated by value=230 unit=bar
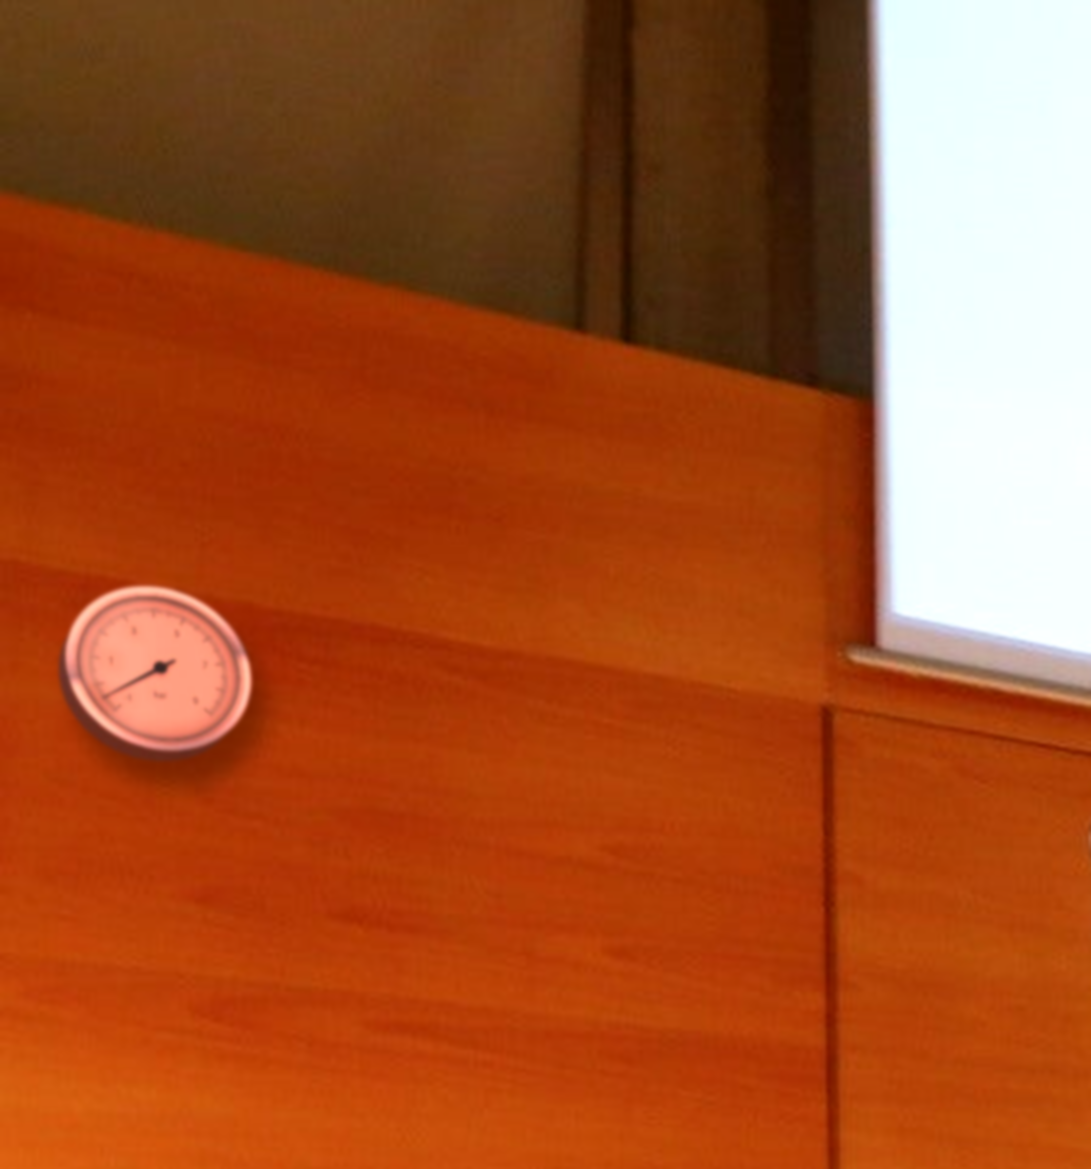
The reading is value=-0.5 unit=bar
